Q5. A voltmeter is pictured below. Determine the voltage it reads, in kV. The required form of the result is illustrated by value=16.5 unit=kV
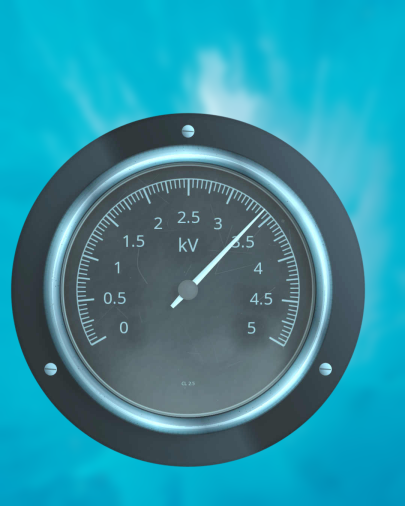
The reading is value=3.4 unit=kV
